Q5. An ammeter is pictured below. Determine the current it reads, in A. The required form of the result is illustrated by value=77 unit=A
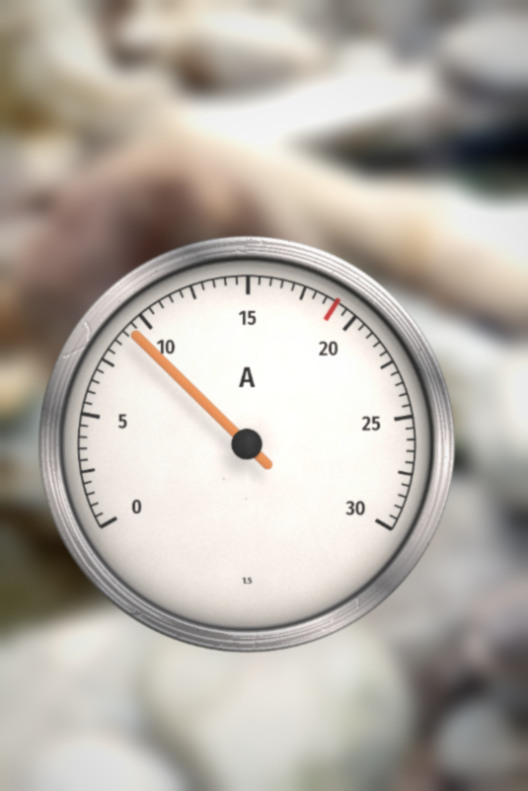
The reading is value=9.25 unit=A
